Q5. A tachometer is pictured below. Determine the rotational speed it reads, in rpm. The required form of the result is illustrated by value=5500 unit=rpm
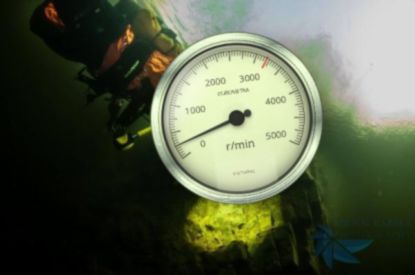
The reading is value=250 unit=rpm
